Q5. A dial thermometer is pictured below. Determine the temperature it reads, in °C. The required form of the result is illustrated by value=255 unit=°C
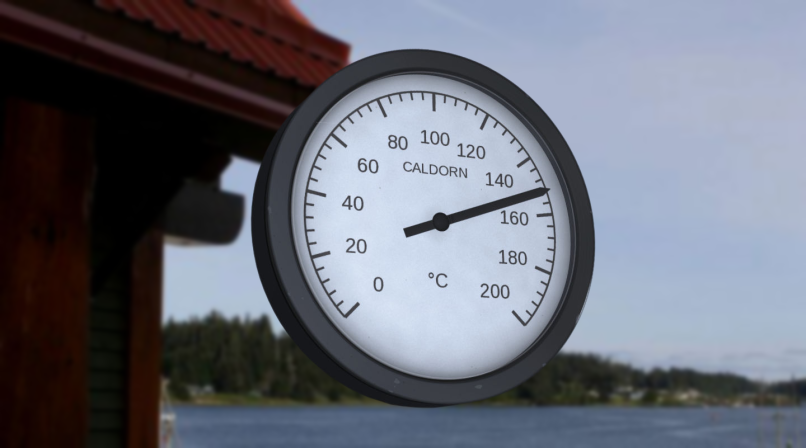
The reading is value=152 unit=°C
